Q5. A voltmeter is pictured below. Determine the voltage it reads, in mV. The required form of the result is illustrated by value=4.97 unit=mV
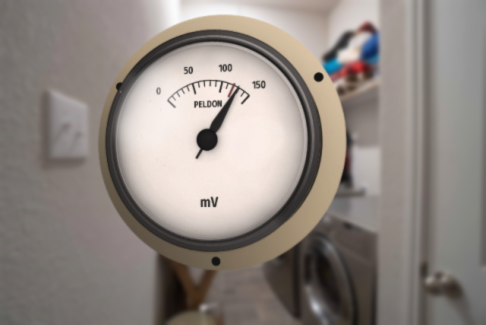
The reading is value=130 unit=mV
